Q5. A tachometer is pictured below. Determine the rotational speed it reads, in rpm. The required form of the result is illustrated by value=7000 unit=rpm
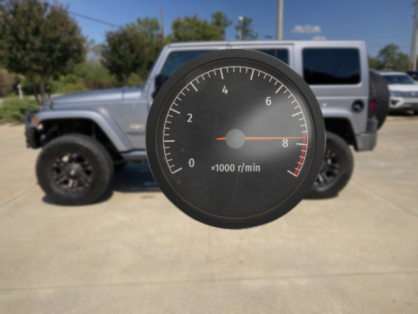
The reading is value=7800 unit=rpm
